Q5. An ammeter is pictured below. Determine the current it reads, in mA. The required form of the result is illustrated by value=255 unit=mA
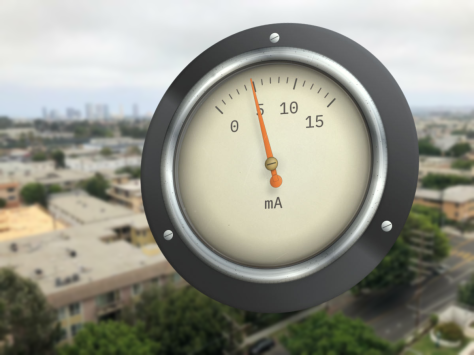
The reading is value=5 unit=mA
